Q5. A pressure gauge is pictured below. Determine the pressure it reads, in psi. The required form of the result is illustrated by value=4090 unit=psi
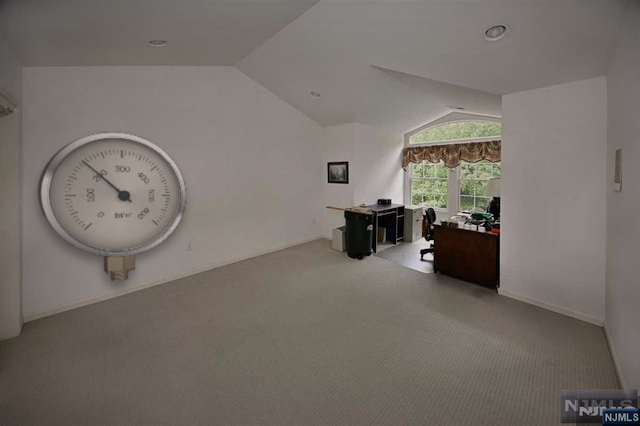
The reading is value=200 unit=psi
